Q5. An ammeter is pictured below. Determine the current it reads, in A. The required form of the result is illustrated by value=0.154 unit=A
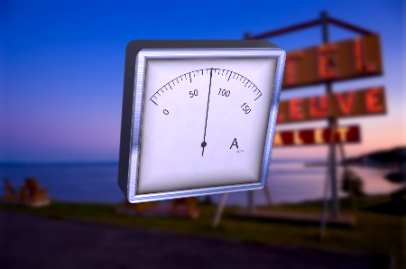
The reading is value=75 unit=A
